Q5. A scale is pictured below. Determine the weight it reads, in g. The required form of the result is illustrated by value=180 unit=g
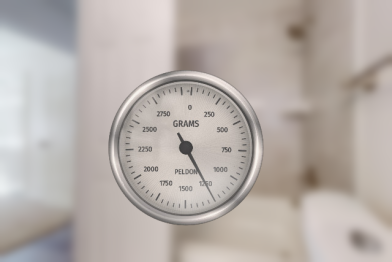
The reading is value=1250 unit=g
